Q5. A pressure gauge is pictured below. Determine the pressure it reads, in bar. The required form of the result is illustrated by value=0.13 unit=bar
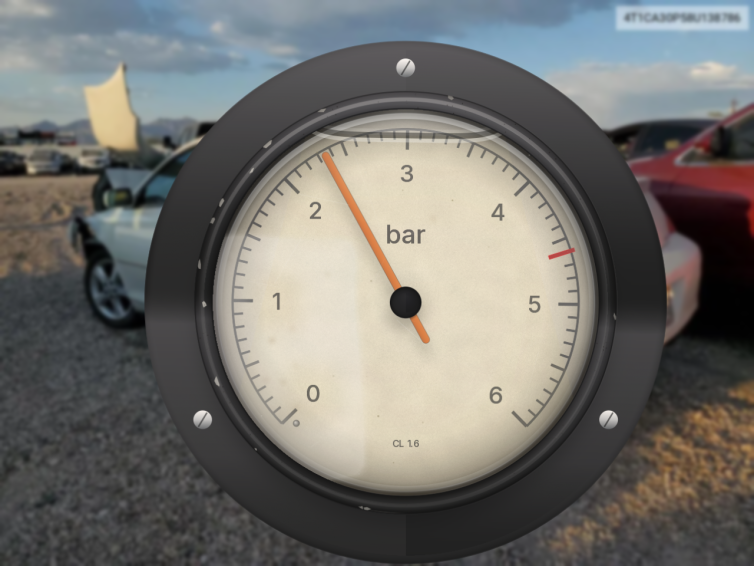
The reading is value=2.35 unit=bar
